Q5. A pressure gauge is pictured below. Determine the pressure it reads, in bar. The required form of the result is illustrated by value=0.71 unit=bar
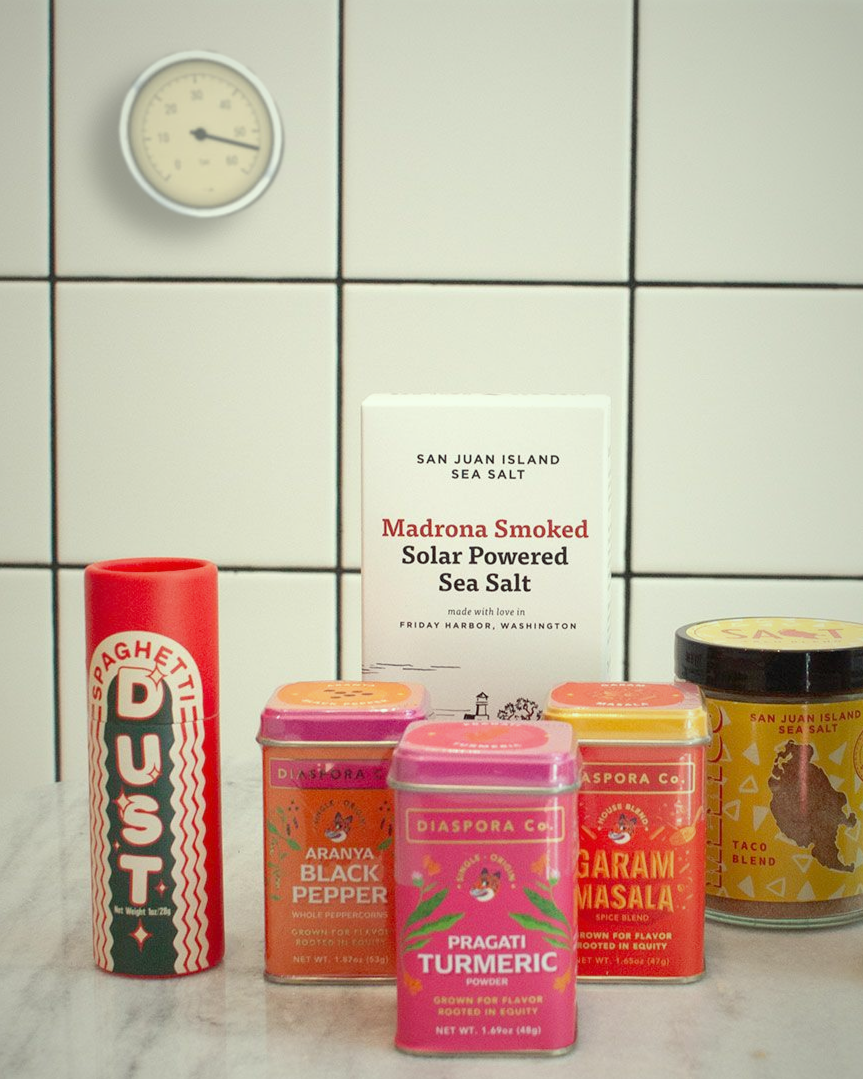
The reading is value=54 unit=bar
